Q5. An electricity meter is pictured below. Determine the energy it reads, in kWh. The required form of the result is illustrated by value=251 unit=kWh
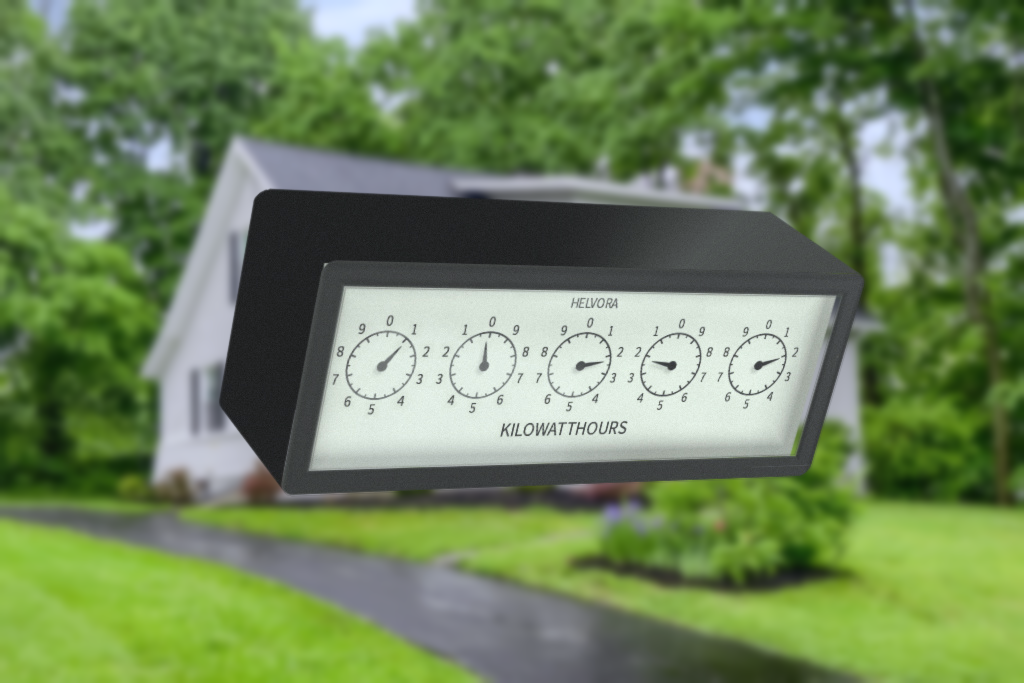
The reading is value=10222 unit=kWh
